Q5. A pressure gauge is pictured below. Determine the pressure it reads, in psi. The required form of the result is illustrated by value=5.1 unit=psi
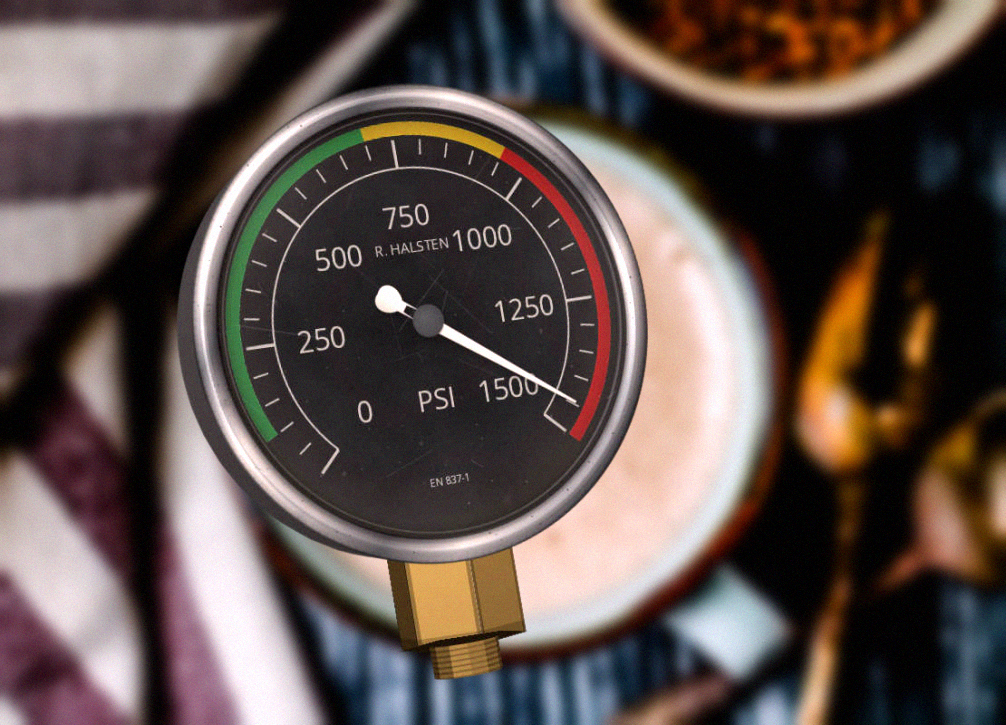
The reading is value=1450 unit=psi
